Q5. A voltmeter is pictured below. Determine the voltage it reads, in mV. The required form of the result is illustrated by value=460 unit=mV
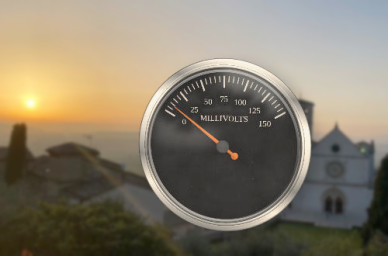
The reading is value=10 unit=mV
